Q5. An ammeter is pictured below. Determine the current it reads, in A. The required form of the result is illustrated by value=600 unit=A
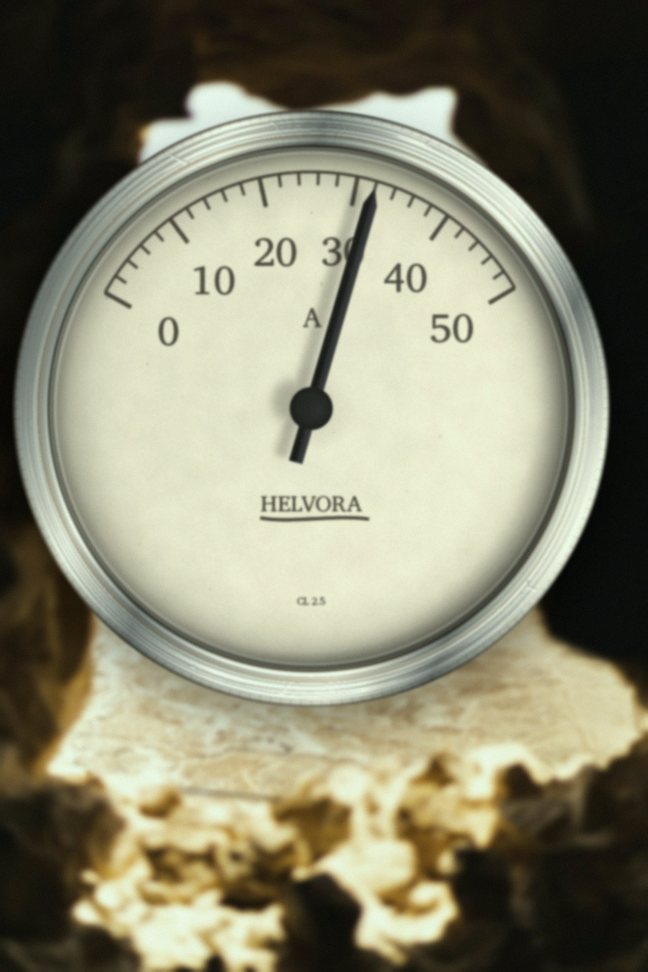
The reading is value=32 unit=A
